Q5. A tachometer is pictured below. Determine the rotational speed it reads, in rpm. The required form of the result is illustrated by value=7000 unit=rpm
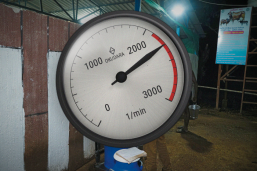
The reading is value=2300 unit=rpm
